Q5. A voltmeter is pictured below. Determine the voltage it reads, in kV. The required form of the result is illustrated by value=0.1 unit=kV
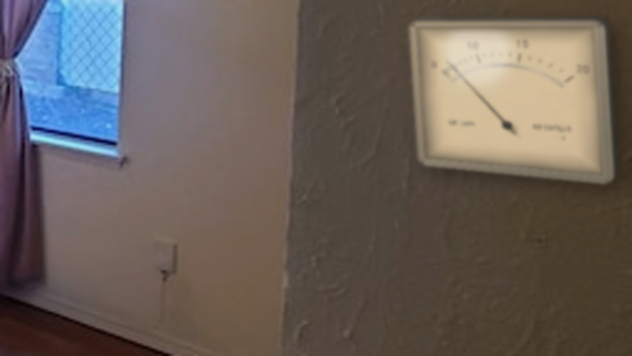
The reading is value=5 unit=kV
